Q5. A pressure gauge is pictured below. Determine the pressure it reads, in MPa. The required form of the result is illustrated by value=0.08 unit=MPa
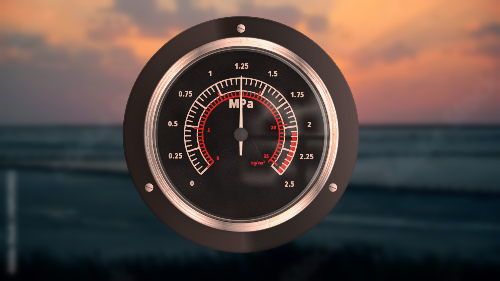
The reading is value=1.25 unit=MPa
